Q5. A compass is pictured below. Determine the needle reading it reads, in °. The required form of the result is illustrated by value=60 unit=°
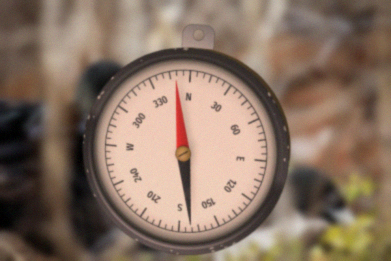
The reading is value=350 unit=°
